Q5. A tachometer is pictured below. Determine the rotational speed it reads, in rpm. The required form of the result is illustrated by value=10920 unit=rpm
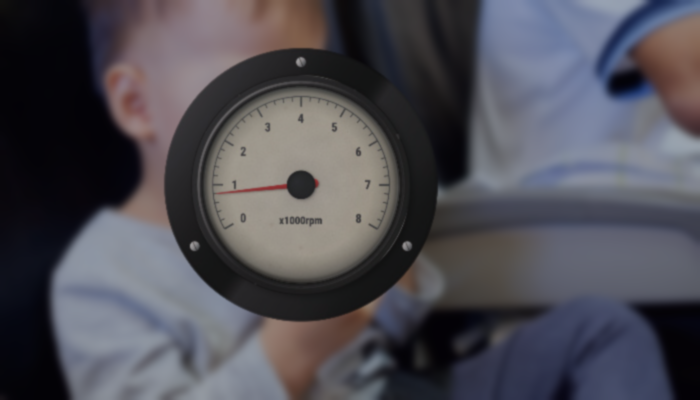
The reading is value=800 unit=rpm
